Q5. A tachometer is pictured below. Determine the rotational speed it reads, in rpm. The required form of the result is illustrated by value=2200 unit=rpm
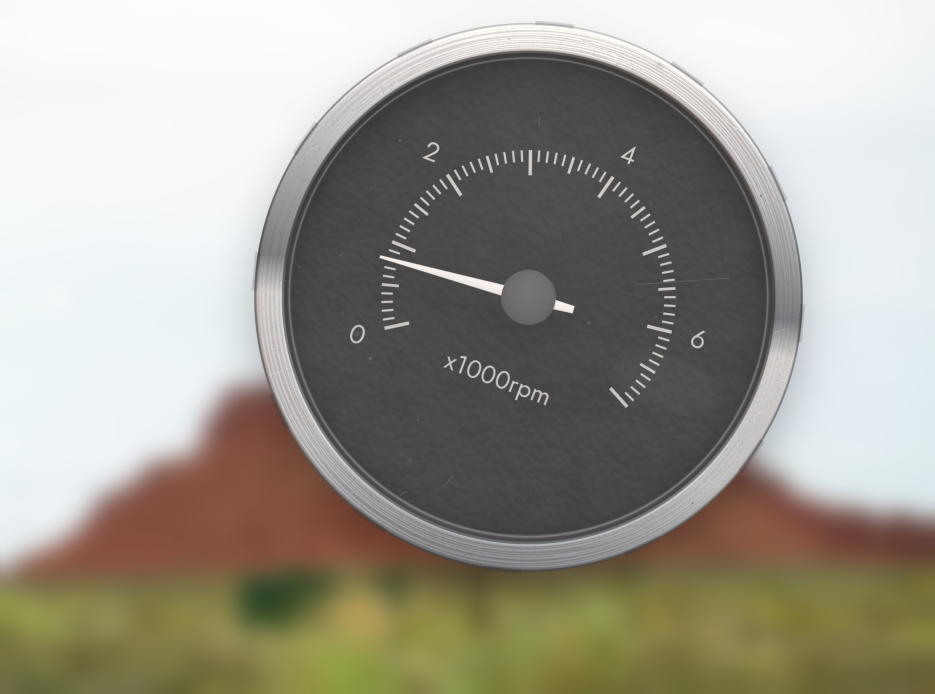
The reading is value=800 unit=rpm
